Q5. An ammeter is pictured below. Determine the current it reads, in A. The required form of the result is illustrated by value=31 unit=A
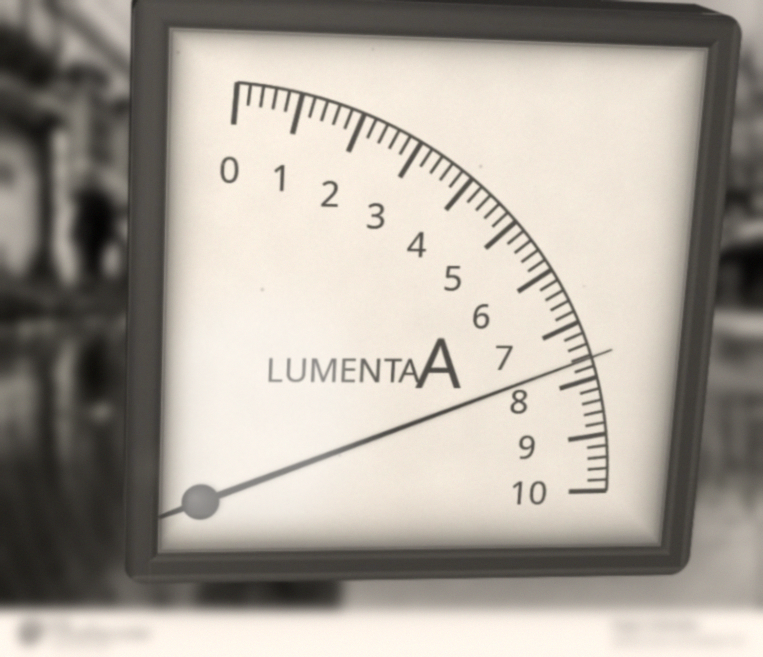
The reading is value=7.6 unit=A
